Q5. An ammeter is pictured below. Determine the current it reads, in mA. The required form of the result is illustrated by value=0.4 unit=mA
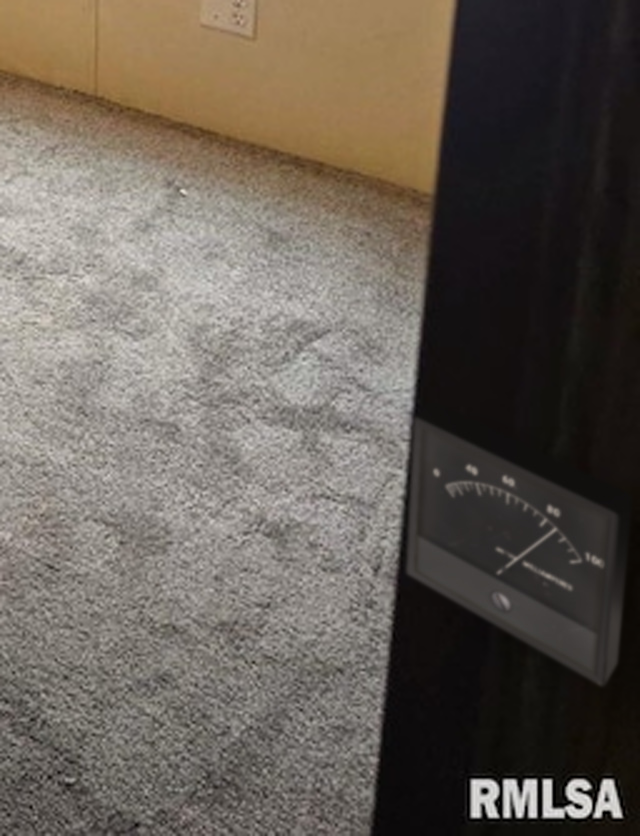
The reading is value=85 unit=mA
